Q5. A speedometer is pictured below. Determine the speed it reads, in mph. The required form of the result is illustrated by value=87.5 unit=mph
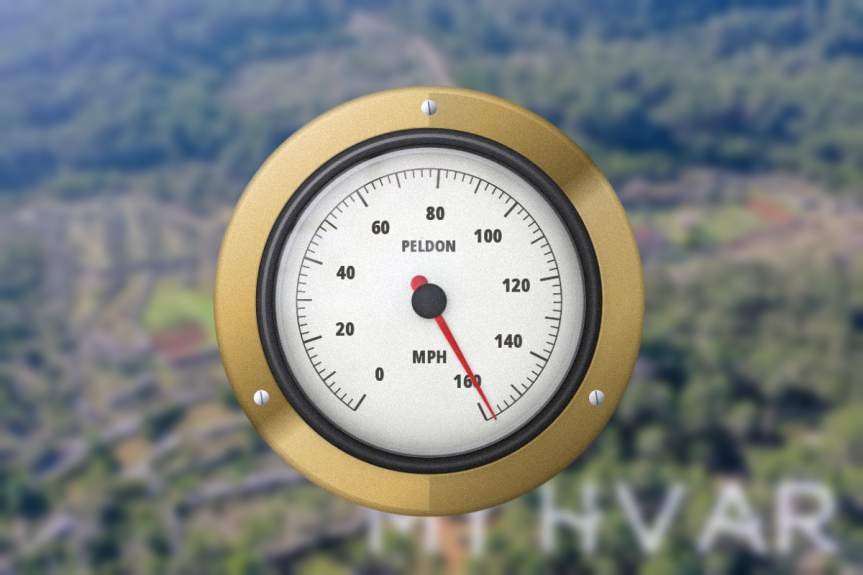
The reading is value=158 unit=mph
